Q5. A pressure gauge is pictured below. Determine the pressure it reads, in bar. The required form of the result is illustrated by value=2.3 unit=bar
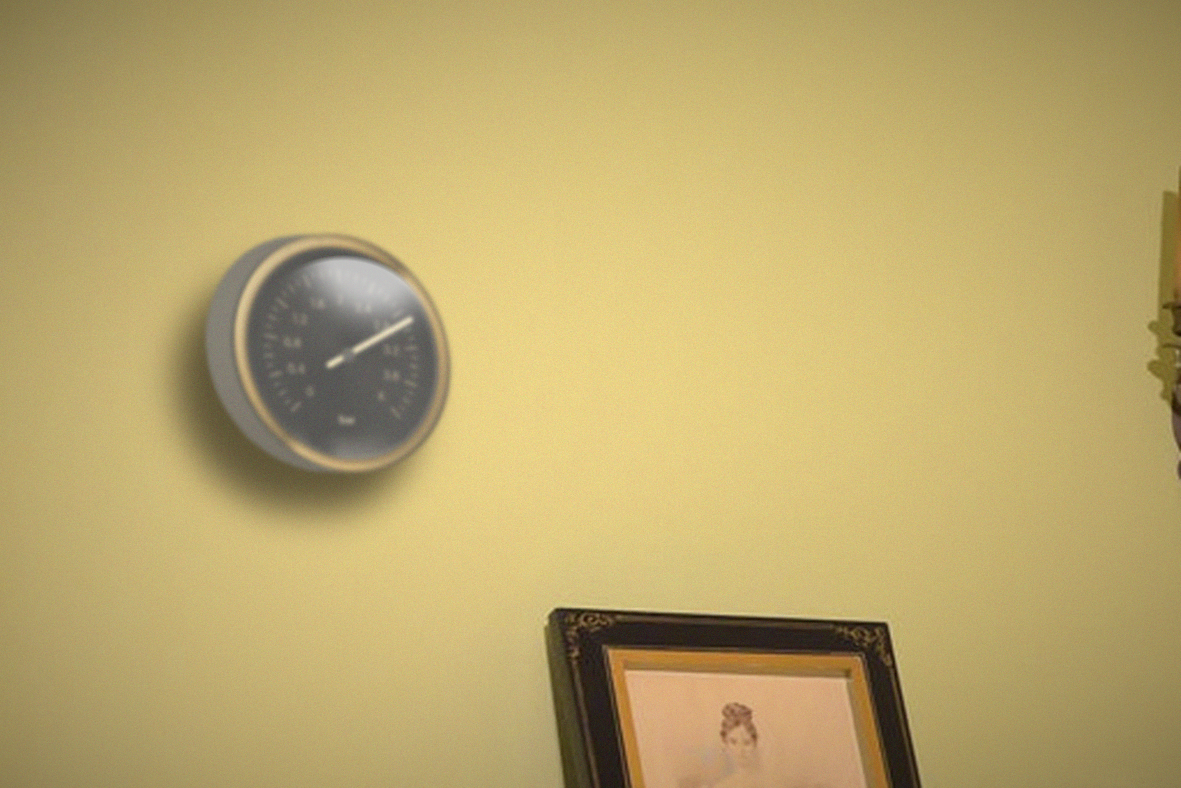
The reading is value=2.9 unit=bar
